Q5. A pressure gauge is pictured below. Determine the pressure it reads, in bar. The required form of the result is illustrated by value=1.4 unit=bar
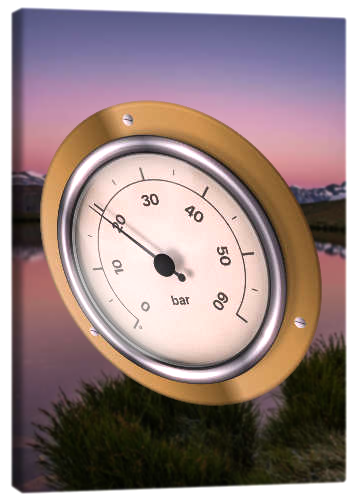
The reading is value=20 unit=bar
